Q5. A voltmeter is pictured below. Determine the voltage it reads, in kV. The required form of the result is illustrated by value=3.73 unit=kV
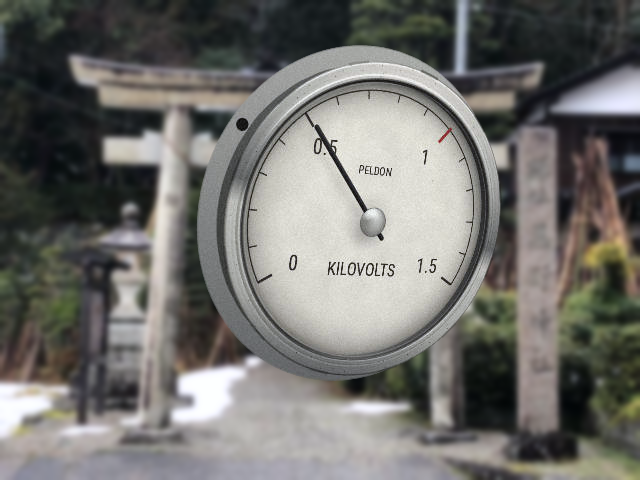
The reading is value=0.5 unit=kV
